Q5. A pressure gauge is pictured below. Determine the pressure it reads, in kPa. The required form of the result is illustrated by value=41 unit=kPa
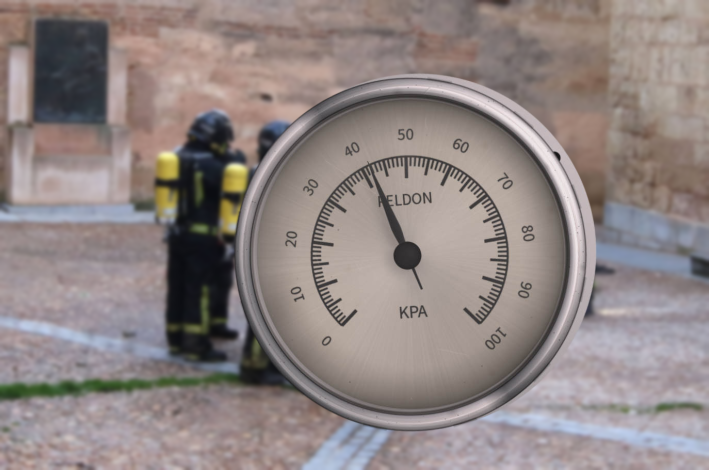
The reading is value=42 unit=kPa
